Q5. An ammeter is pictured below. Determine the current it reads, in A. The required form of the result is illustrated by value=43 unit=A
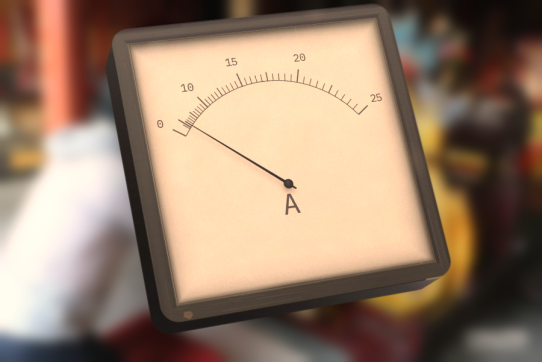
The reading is value=5 unit=A
